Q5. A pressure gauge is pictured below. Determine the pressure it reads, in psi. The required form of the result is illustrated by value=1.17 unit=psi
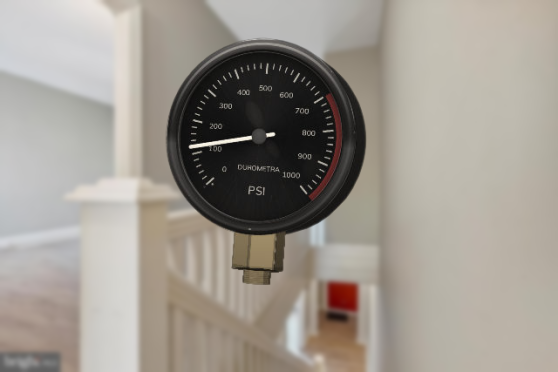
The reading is value=120 unit=psi
